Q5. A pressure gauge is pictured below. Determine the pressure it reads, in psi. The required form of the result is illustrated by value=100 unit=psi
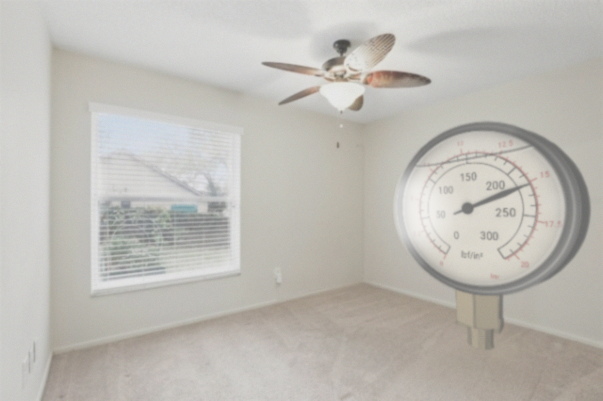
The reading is value=220 unit=psi
